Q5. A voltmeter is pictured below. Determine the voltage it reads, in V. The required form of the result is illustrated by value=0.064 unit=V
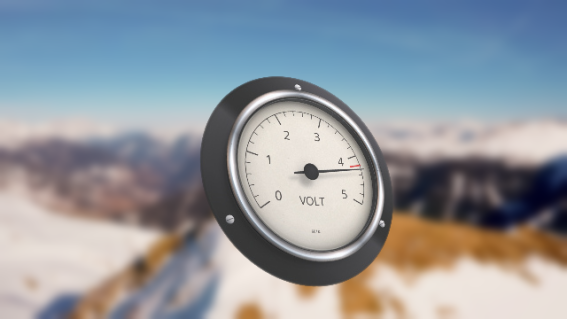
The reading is value=4.3 unit=V
